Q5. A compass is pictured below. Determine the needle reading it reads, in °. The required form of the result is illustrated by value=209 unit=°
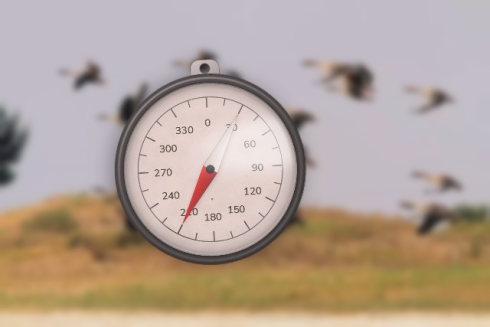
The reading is value=210 unit=°
